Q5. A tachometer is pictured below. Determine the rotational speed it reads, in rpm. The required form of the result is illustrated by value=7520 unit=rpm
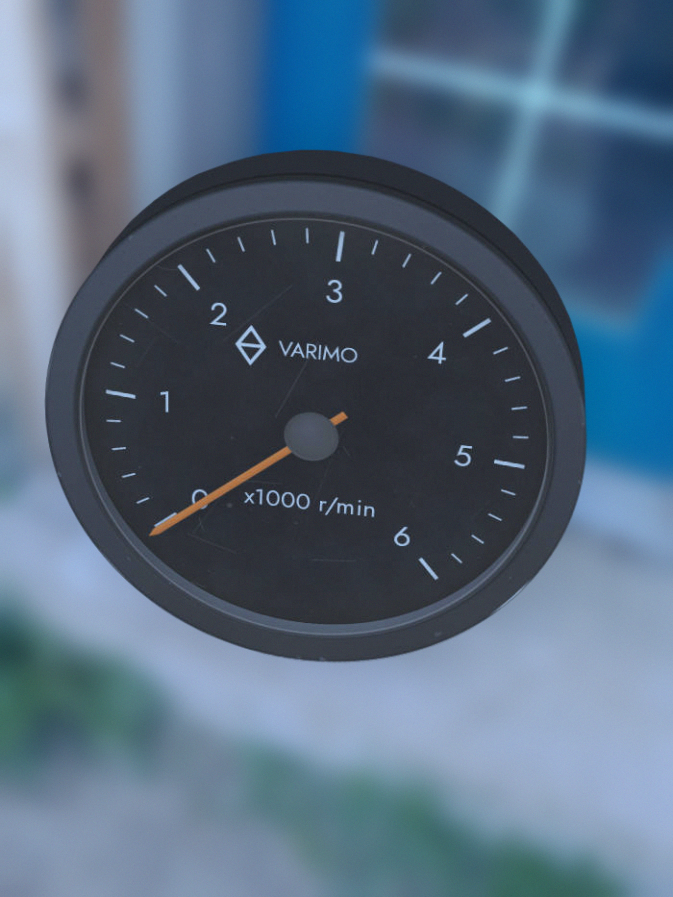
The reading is value=0 unit=rpm
